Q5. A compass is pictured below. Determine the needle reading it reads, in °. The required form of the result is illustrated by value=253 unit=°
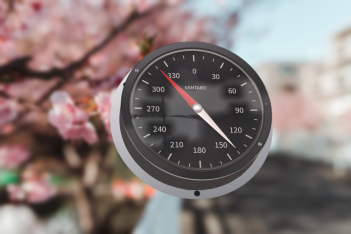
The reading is value=320 unit=°
